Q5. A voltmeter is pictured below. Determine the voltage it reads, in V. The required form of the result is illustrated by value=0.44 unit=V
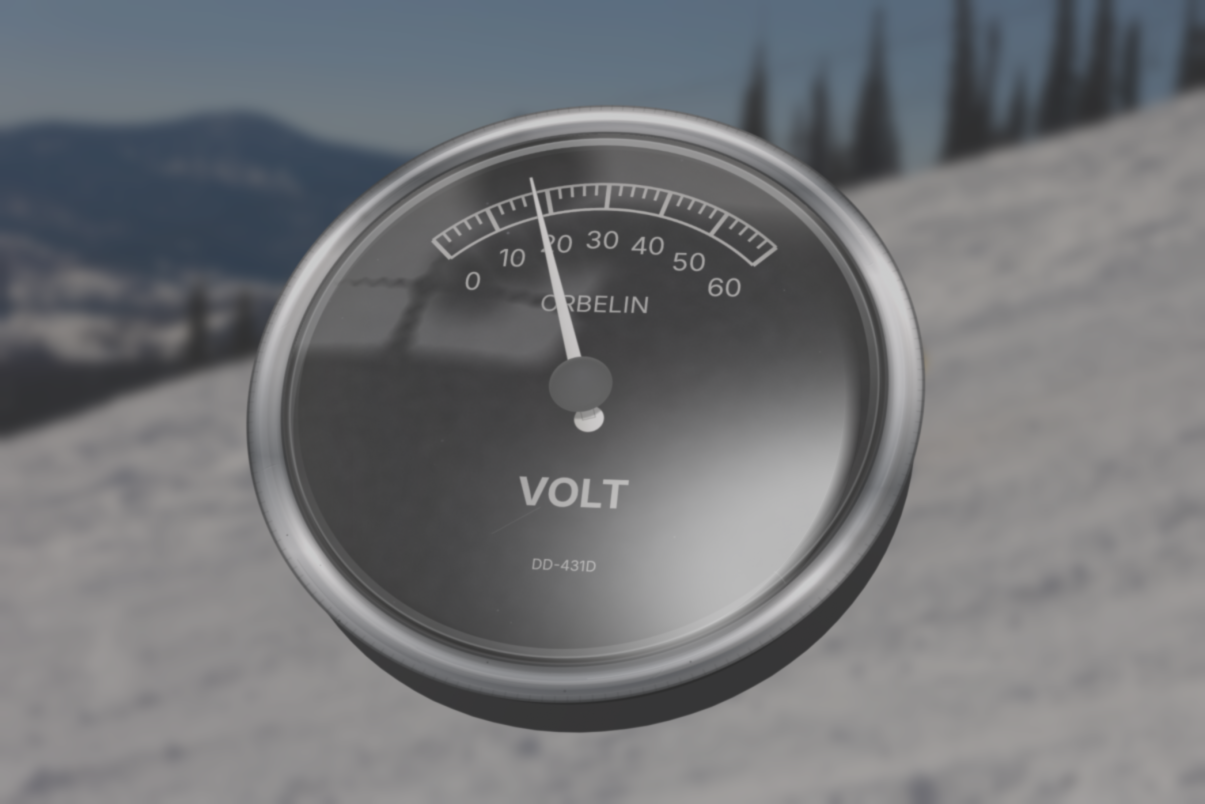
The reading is value=18 unit=V
